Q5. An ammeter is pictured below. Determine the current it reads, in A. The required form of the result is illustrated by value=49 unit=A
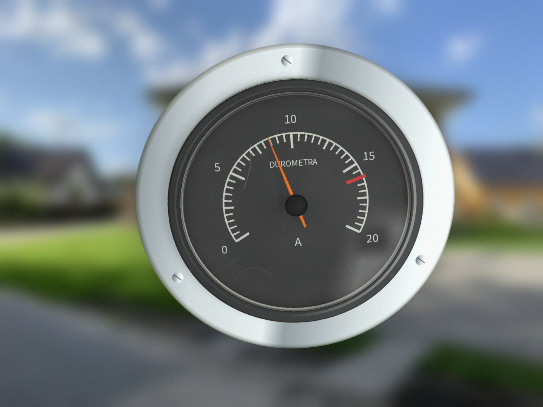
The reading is value=8.5 unit=A
